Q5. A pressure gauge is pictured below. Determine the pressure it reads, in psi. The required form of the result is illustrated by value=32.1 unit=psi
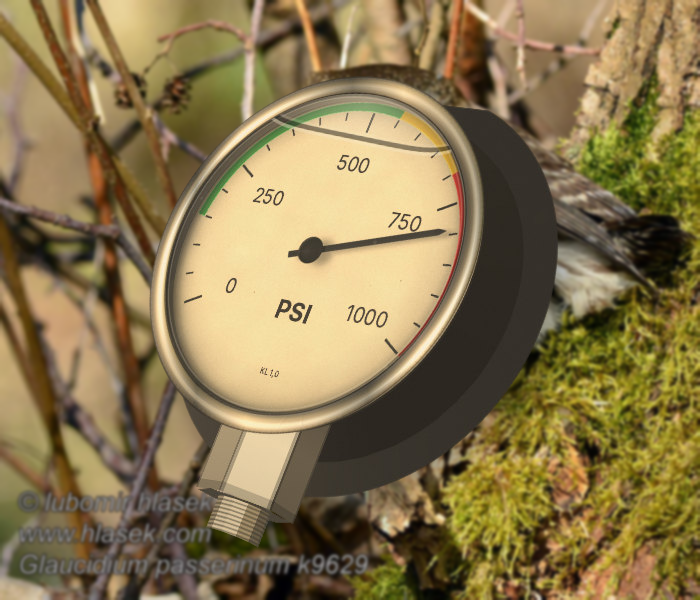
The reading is value=800 unit=psi
